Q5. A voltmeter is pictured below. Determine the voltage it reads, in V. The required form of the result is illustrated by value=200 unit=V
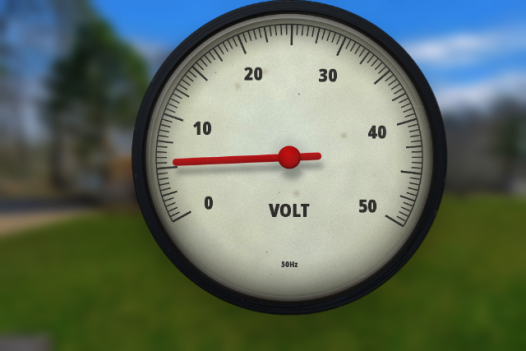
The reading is value=5.5 unit=V
